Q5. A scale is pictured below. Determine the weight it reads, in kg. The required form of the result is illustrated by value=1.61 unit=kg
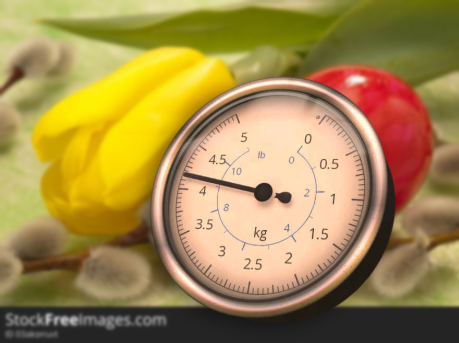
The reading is value=4.15 unit=kg
